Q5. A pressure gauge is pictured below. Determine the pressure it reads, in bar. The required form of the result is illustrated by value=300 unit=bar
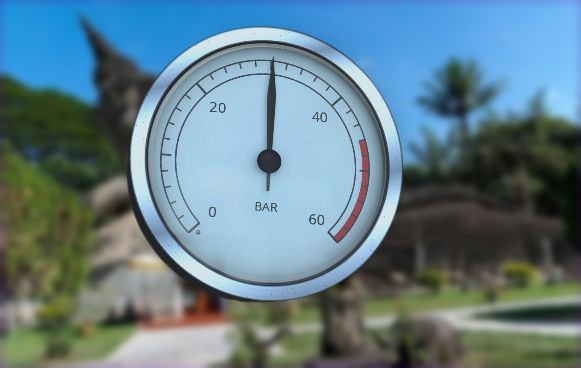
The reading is value=30 unit=bar
